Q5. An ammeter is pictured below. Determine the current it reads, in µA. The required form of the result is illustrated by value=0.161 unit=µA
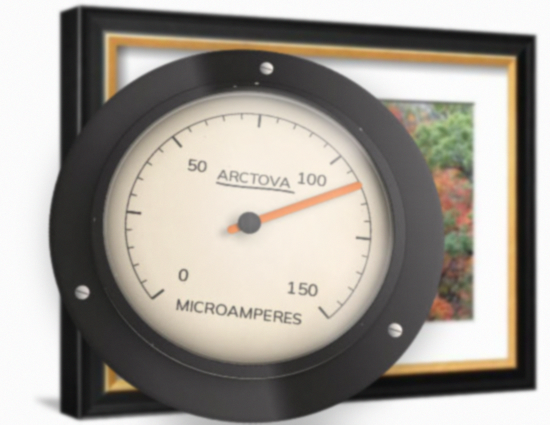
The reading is value=110 unit=µA
